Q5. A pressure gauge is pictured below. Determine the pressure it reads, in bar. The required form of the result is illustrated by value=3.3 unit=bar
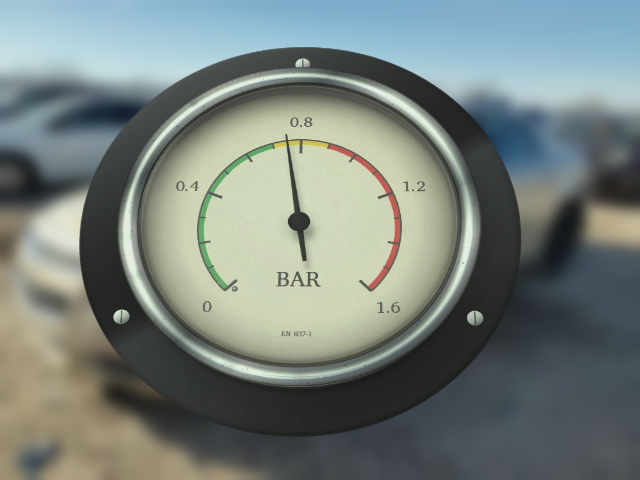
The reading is value=0.75 unit=bar
